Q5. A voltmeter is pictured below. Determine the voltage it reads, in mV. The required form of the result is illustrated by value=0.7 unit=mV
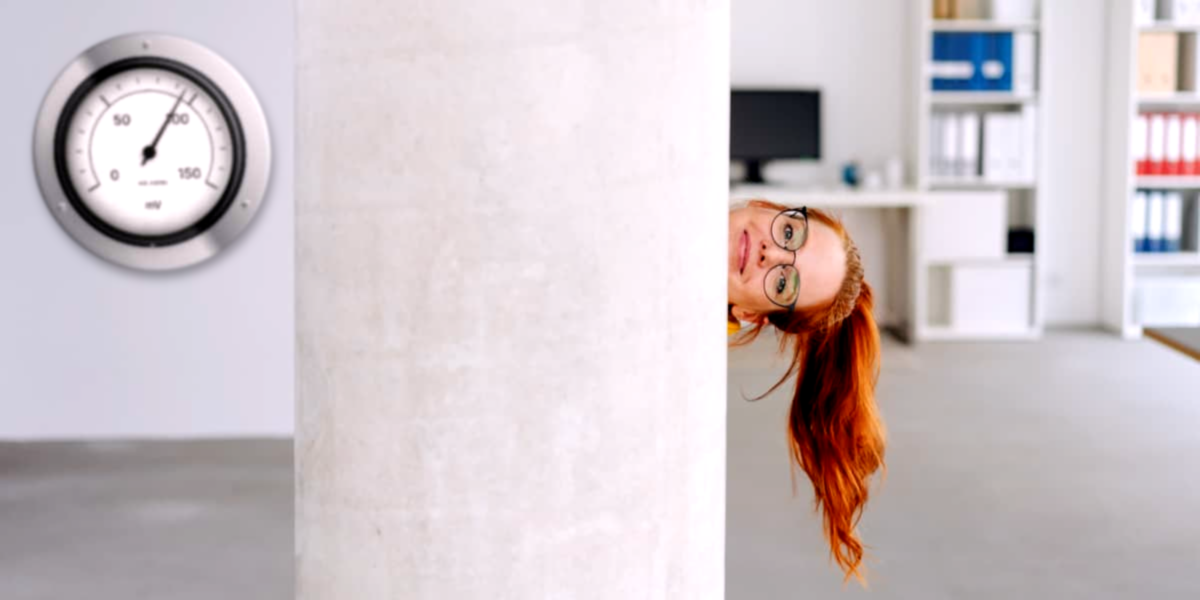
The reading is value=95 unit=mV
